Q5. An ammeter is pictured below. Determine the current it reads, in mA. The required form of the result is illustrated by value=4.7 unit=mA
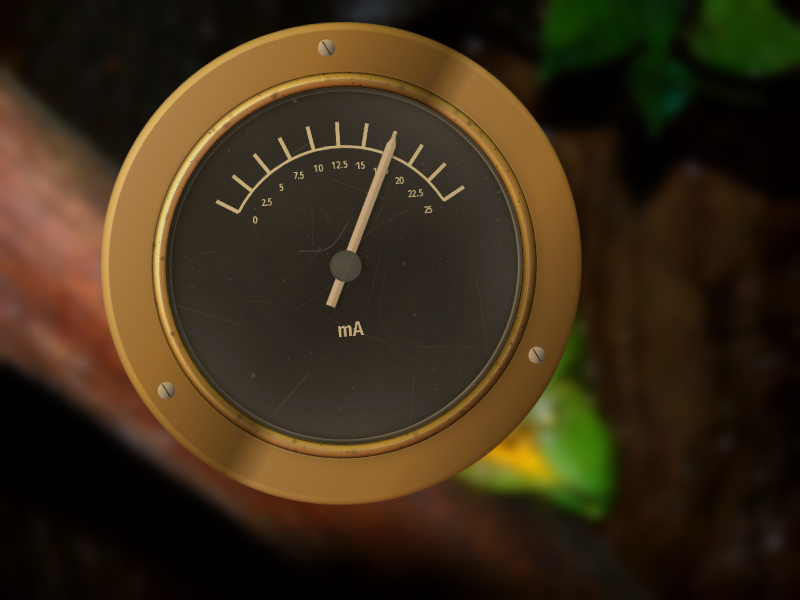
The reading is value=17.5 unit=mA
